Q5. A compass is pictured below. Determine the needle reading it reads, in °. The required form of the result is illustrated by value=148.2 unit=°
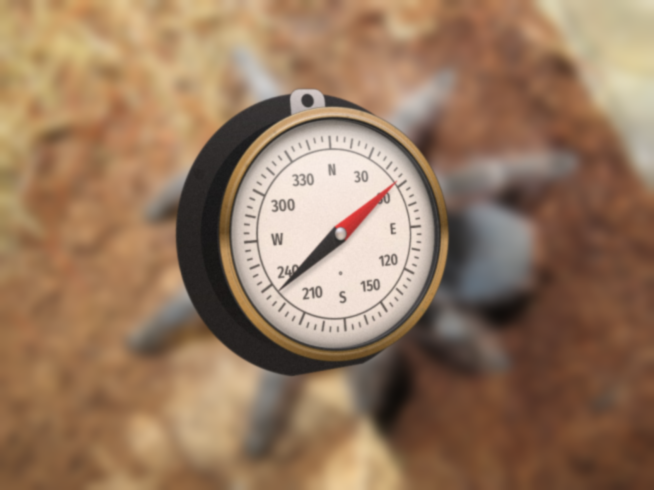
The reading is value=55 unit=°
